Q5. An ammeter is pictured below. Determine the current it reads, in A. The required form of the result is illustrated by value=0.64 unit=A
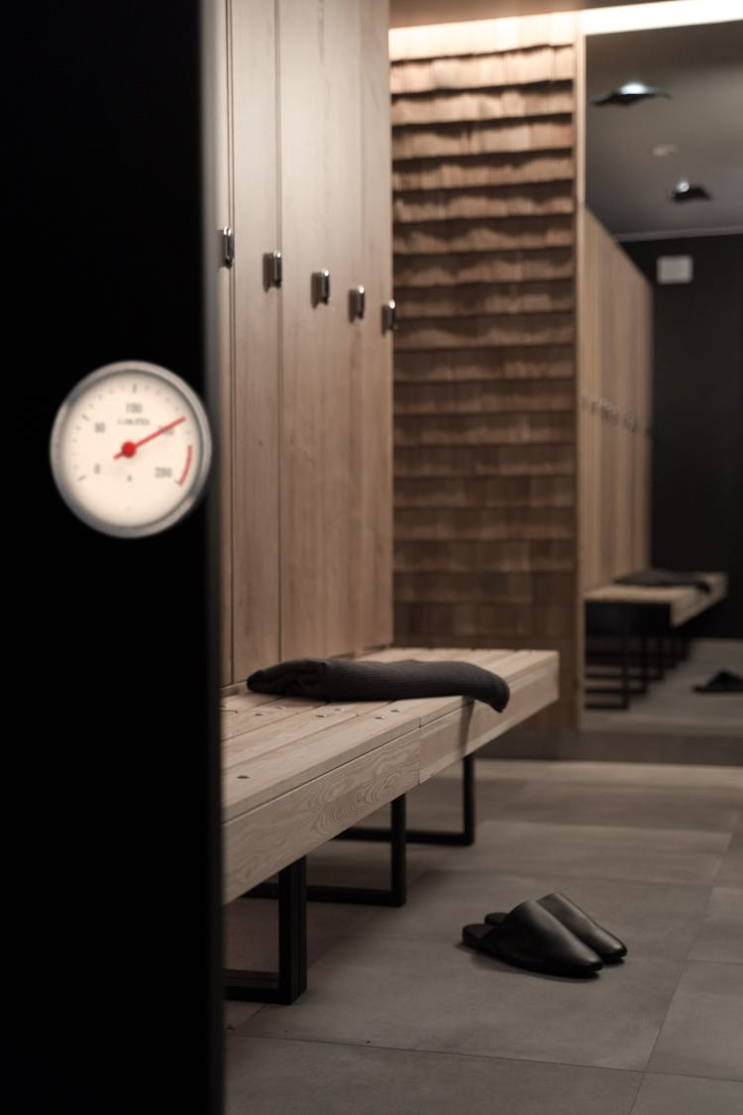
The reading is value=150 unit=A
